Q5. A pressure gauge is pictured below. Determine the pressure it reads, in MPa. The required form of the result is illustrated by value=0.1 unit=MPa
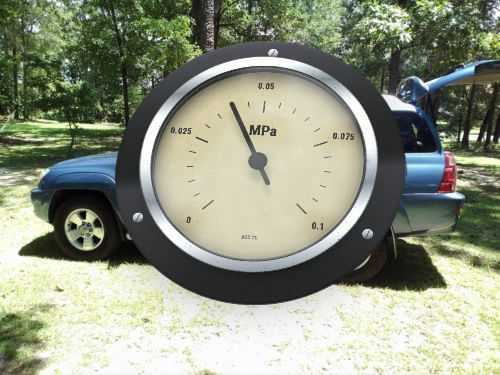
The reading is value=0.04 unit=MPa
